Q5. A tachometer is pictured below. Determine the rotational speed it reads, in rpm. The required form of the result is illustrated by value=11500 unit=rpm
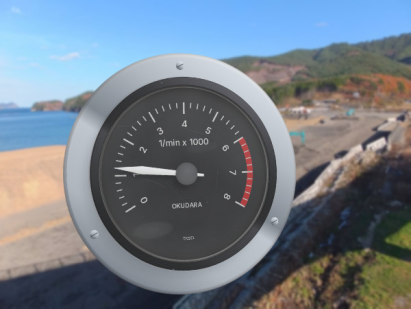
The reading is value=1200 unit=rpm
